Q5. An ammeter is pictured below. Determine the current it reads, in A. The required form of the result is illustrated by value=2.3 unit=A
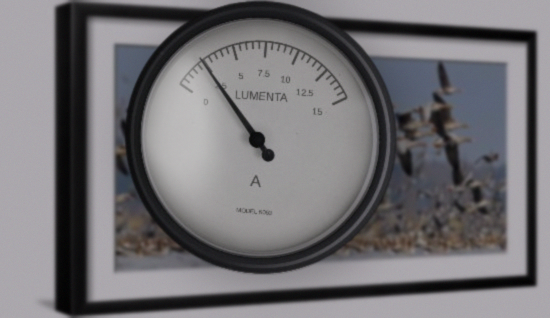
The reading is value=2.5 unit=A
